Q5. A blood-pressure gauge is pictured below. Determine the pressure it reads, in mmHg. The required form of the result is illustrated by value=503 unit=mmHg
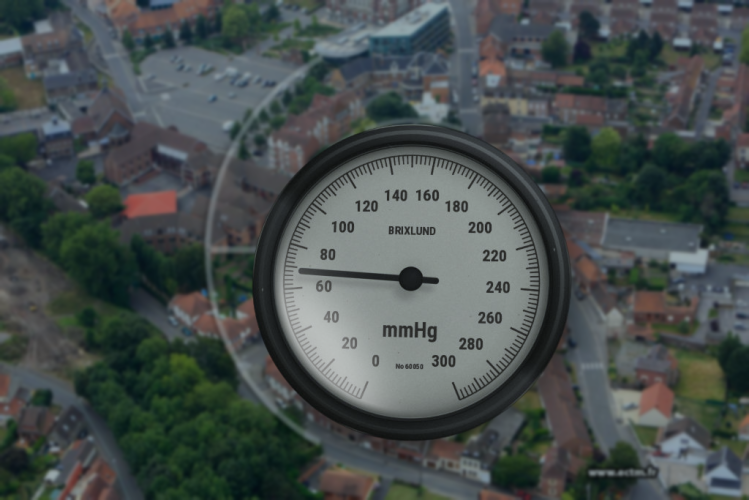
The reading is value=68 unit=mmHg
